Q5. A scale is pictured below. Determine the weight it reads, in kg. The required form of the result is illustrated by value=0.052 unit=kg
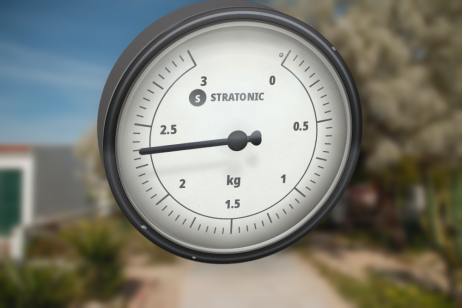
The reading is value=2.35 unit=kg
